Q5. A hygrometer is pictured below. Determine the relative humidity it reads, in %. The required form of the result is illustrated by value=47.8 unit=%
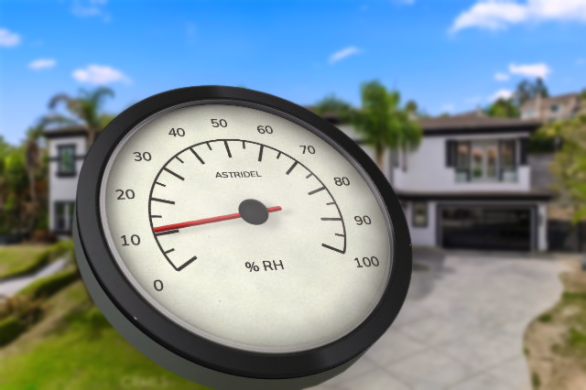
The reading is value=10 unit=%
